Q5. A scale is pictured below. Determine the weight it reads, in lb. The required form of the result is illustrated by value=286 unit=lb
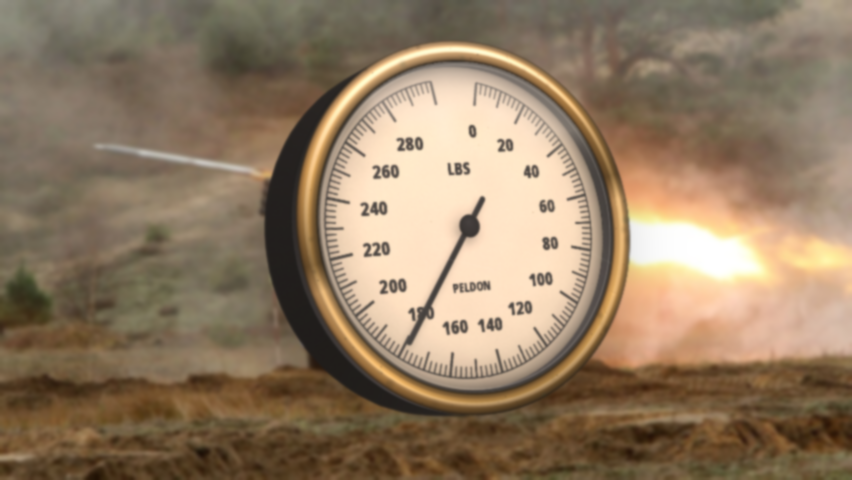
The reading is value=180 unit=lb
